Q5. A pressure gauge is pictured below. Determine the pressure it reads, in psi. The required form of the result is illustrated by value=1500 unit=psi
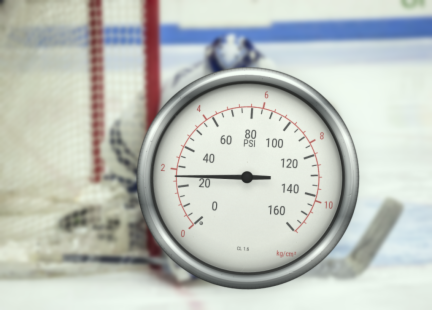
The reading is value=25 unit=psi
